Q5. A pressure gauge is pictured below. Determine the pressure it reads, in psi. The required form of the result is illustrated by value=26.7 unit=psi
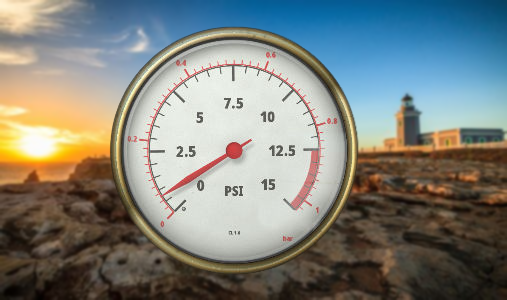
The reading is value=0.75 unit=psi
